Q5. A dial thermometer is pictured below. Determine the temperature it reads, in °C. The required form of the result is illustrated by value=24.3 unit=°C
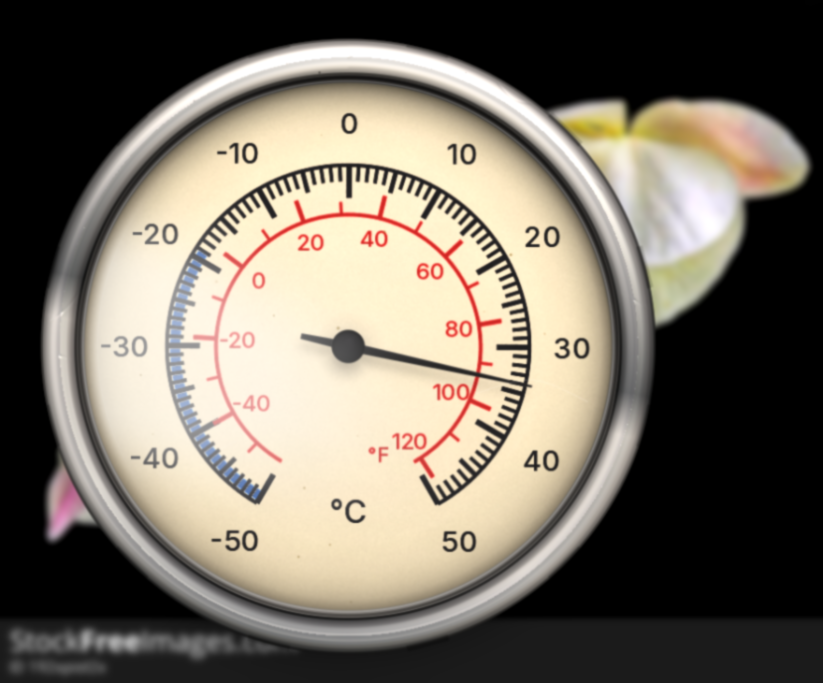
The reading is value=34 unit=°C
